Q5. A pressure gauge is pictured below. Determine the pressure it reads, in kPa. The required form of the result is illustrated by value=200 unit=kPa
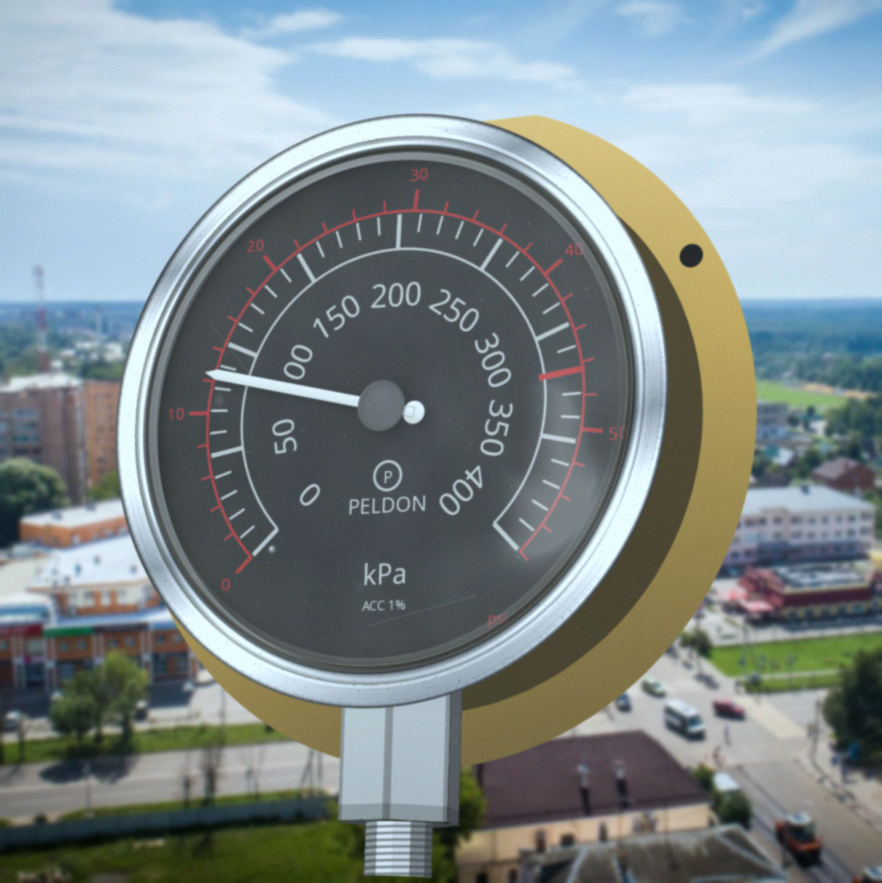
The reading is value=85 unit=kPa
